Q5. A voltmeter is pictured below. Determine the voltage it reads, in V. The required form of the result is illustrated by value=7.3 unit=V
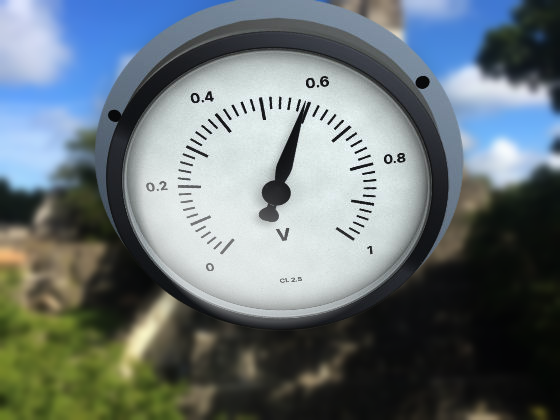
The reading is value=0.59 unit=V
